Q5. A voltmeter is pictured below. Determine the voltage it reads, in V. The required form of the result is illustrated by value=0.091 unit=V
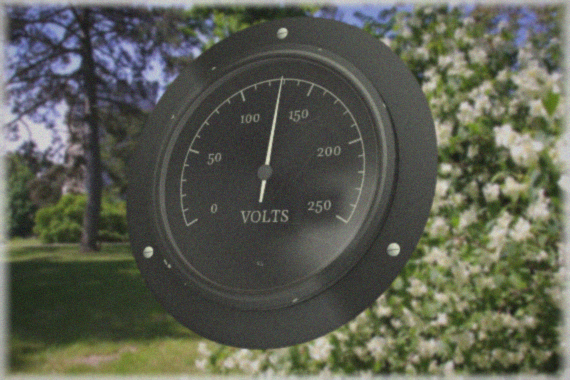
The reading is value=130 unit=V
